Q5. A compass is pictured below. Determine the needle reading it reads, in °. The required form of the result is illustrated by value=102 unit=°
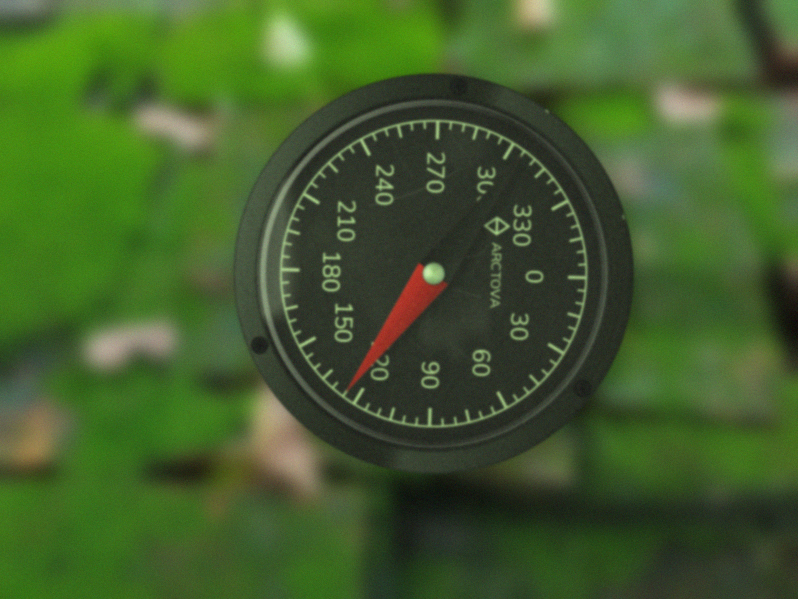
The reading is value=125 unit=°
